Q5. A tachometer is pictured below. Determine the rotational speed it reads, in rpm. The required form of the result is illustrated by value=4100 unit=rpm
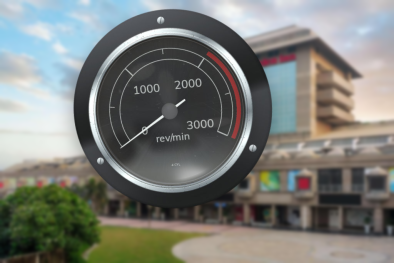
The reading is value=0 unit=rpm
